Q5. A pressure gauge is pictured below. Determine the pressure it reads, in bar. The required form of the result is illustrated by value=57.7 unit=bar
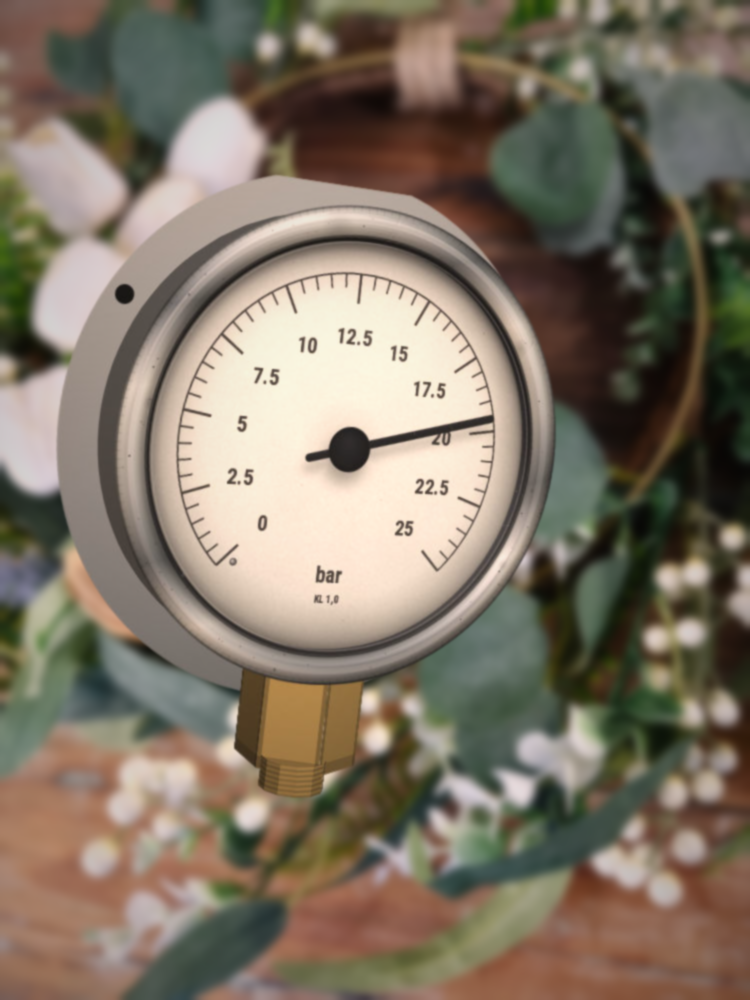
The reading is value=19.5 unit=bar
